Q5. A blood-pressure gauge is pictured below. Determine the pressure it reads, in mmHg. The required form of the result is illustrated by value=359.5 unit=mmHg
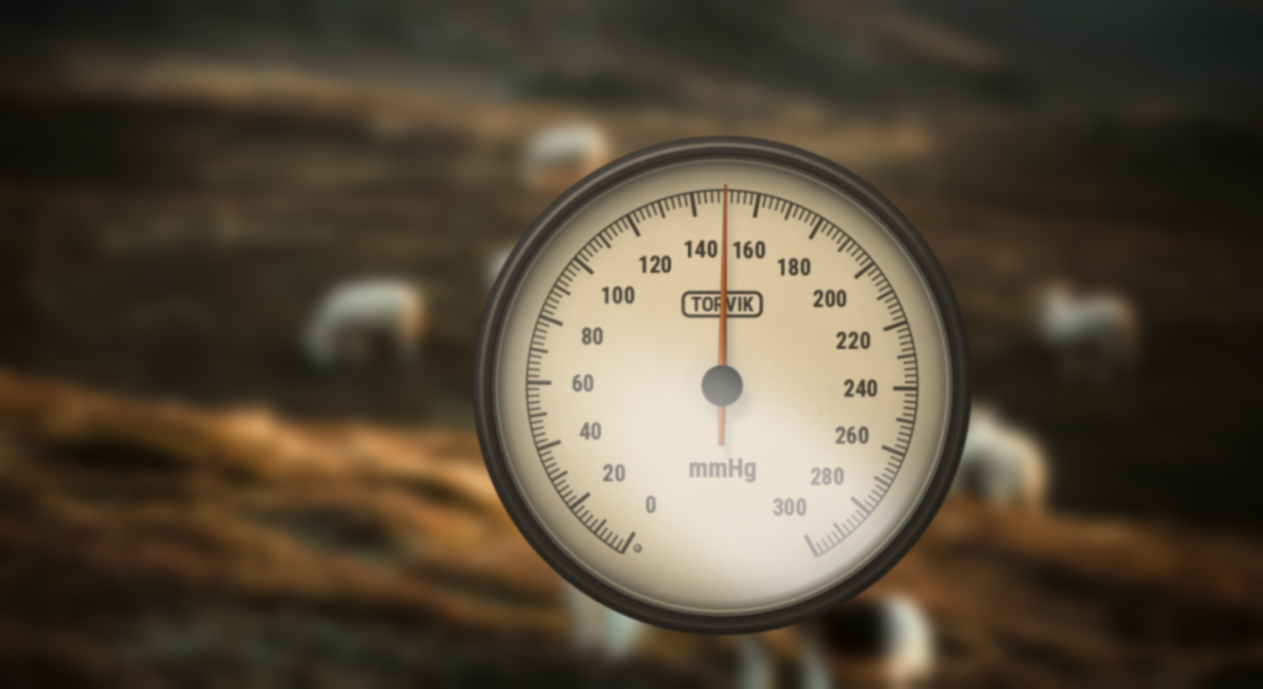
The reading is value=150 unit=mmHg
